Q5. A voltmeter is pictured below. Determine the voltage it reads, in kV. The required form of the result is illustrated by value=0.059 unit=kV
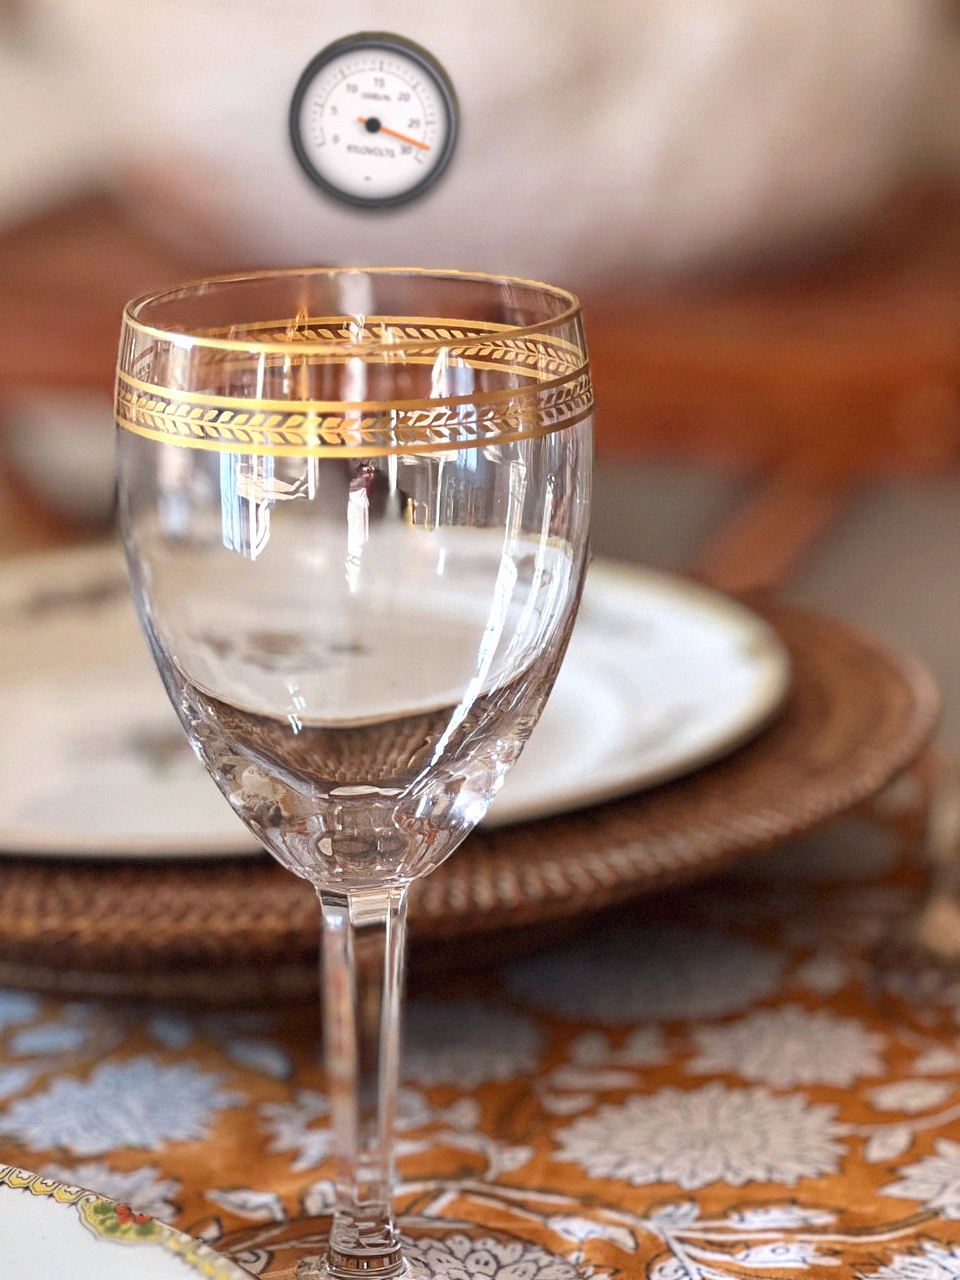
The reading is value=28 unit=kV
